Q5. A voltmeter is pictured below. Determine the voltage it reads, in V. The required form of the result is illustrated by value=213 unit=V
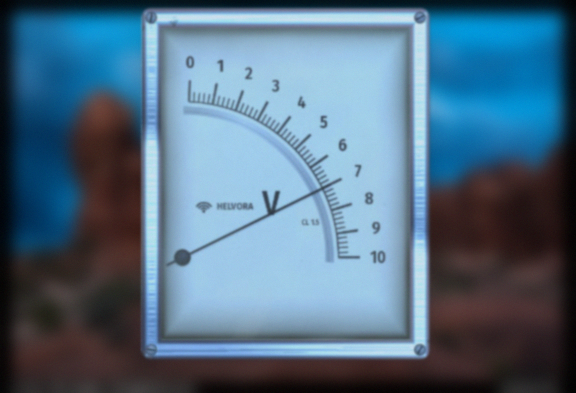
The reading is value=7 unit=V
